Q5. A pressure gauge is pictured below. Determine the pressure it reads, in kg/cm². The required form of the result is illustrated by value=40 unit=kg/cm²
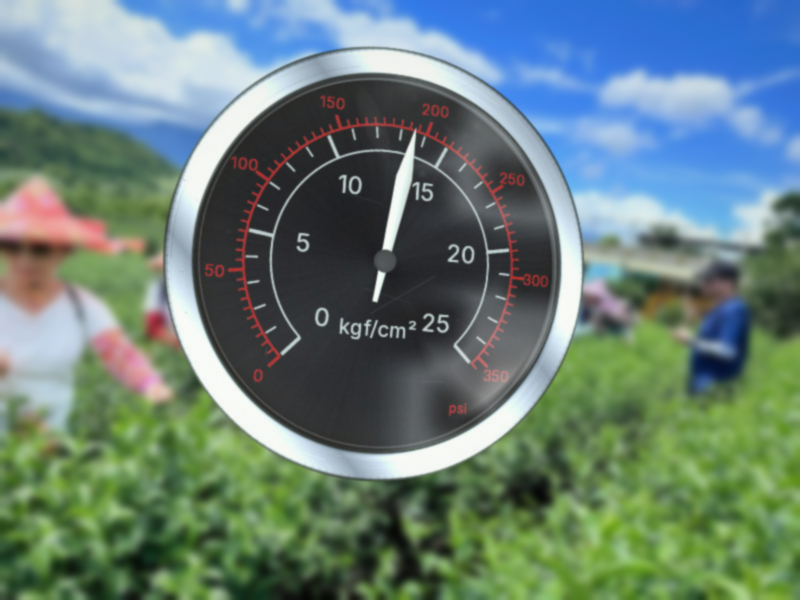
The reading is value=13.5 unit=kg/cm²
